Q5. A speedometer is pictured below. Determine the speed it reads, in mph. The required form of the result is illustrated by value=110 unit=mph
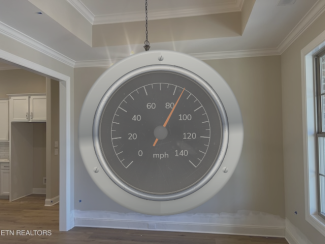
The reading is value=85 unit=mph
